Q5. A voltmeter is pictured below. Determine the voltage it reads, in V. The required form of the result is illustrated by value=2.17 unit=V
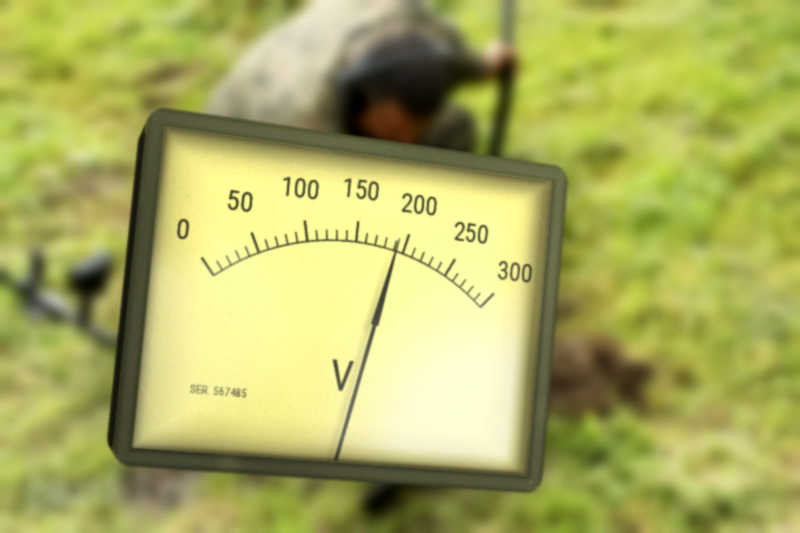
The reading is value=190 unit=V
